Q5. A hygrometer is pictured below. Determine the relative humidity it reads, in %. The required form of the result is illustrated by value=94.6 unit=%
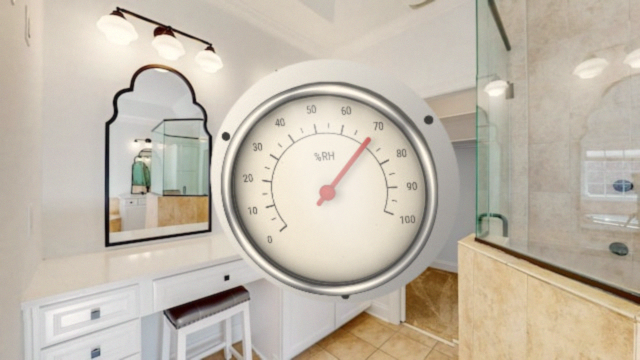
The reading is value=70 unit=%
